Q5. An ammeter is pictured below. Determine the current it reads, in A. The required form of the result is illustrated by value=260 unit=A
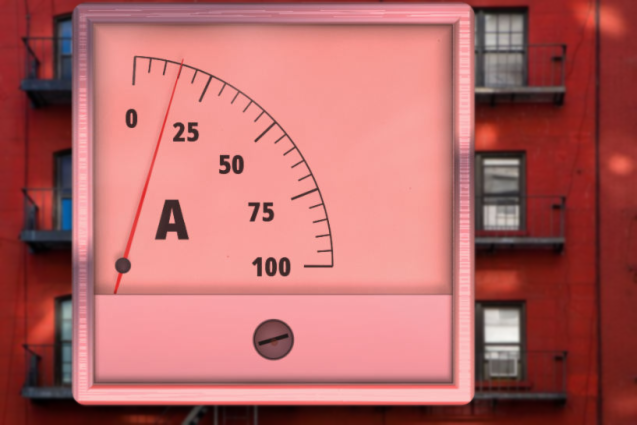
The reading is value=15 unit=A
